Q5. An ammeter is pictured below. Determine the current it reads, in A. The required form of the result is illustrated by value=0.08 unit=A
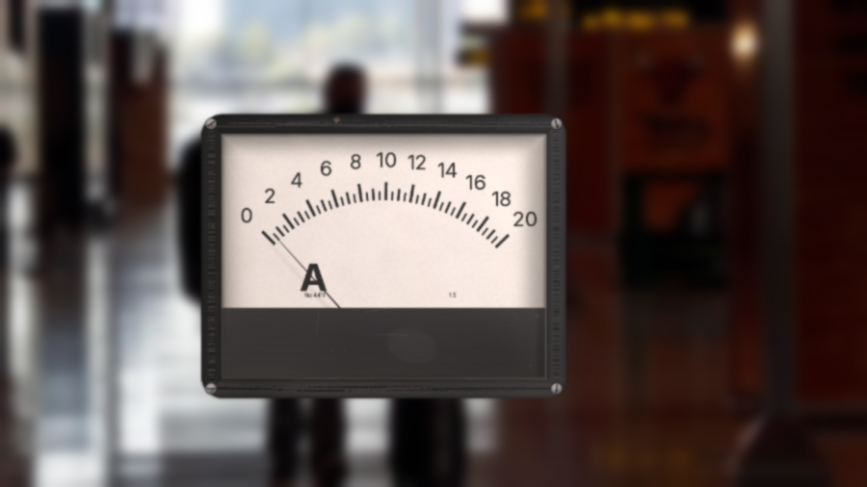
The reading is value=0.5 unit=A
